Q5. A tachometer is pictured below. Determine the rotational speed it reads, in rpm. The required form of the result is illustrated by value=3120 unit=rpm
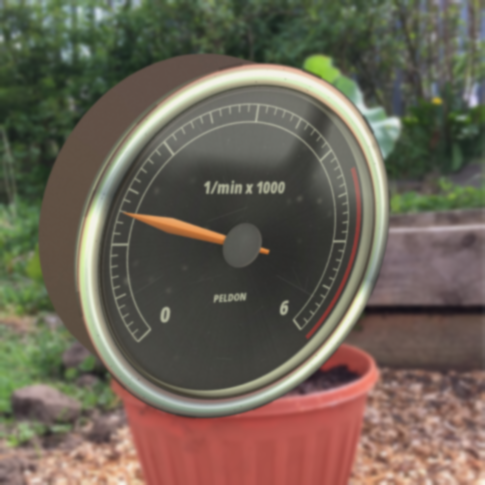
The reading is value=1300 unit=rpm
